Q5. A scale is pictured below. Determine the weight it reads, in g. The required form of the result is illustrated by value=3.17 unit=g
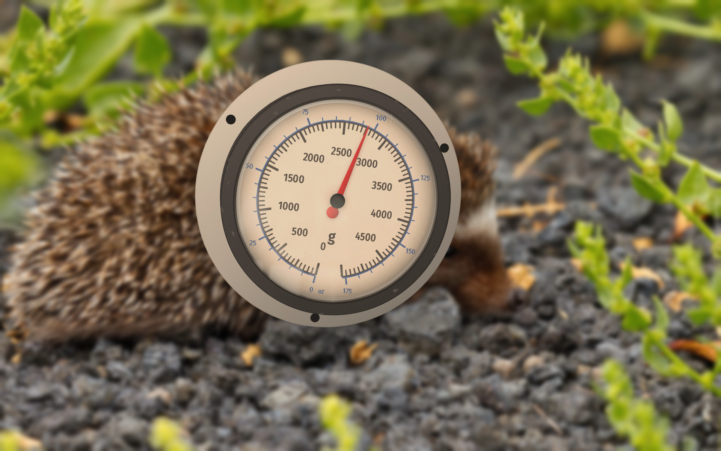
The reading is value=2750 unit=g
